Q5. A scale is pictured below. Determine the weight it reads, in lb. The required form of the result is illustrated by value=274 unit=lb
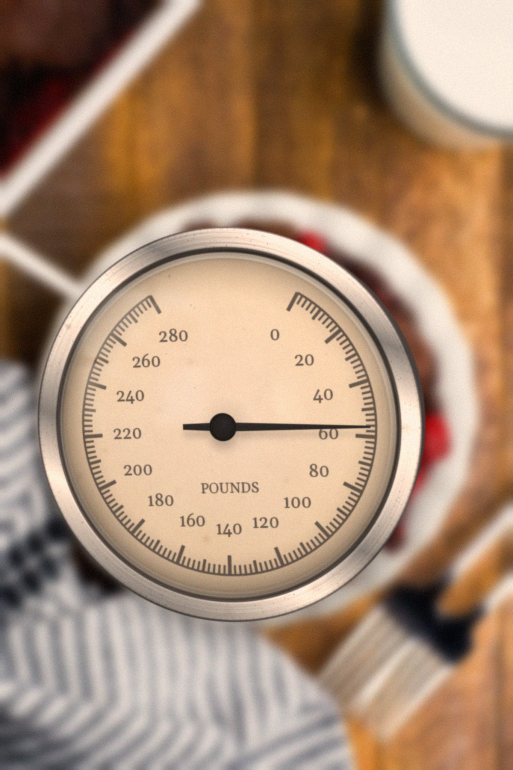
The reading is value=56 unit=lb
